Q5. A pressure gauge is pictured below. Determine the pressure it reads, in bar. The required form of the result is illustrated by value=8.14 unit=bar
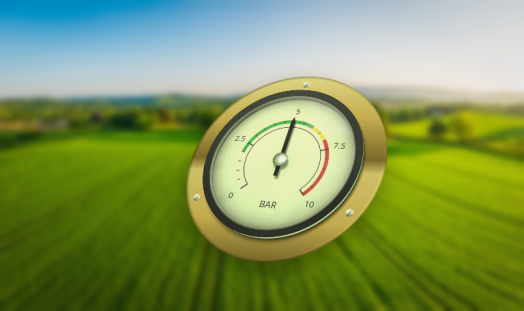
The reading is value=5 unit=bar
